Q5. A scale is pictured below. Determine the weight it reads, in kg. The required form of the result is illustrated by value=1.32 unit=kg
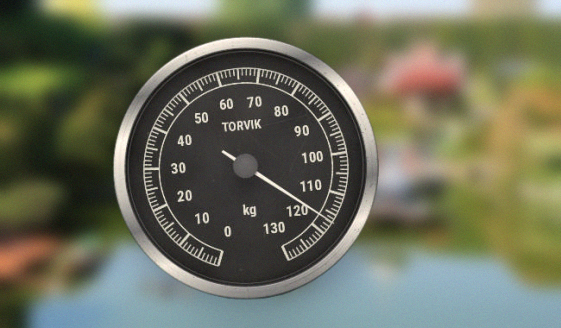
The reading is value=117 unit=kg
